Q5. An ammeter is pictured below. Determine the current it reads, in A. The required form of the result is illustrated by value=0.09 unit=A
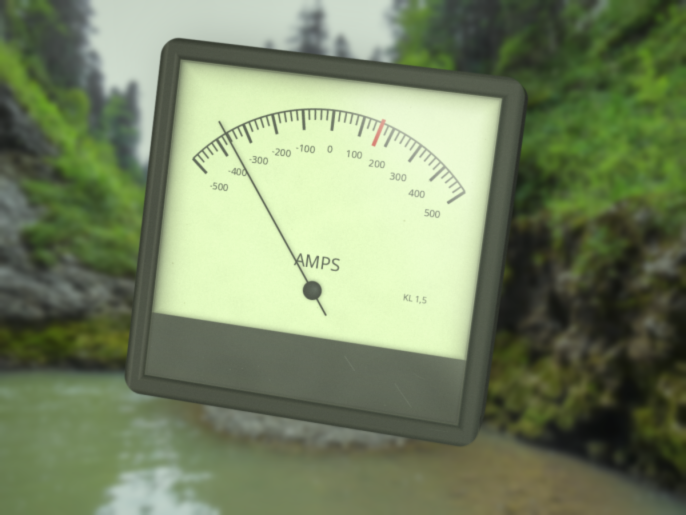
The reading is value=-360 unit=A
